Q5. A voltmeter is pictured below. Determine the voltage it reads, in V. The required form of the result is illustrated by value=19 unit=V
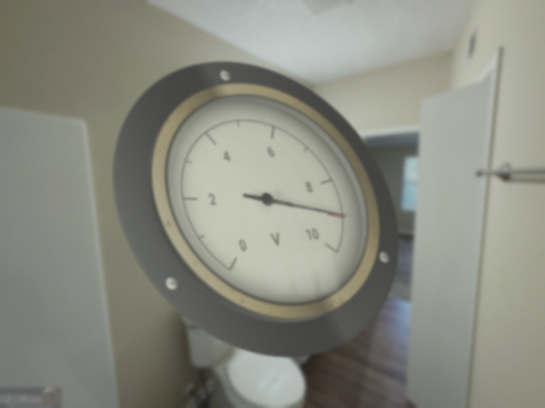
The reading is value=9 unit=V
